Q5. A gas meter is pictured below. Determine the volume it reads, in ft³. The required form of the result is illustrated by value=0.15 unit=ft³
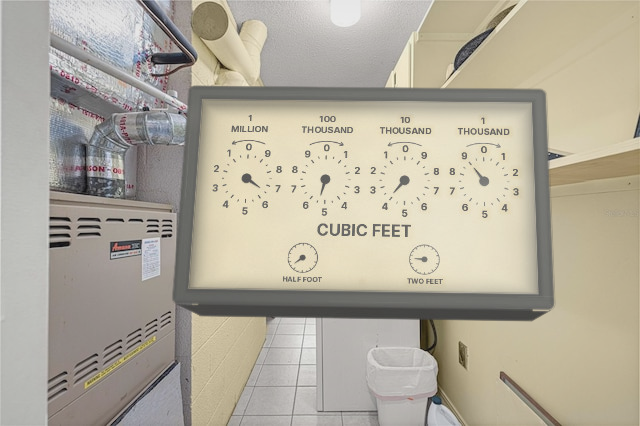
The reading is value=653900 unit=ft³
